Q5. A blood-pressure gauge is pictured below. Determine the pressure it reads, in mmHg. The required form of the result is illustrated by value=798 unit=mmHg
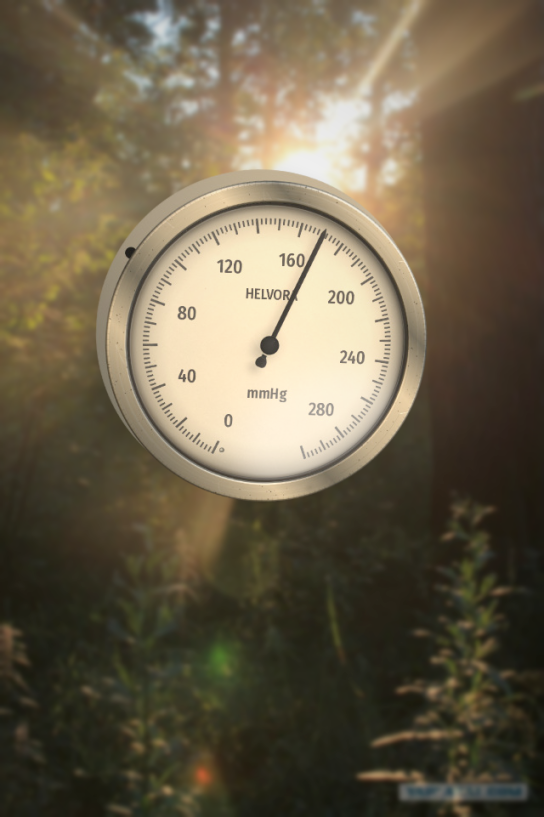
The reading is value=170 unit=mmHg
